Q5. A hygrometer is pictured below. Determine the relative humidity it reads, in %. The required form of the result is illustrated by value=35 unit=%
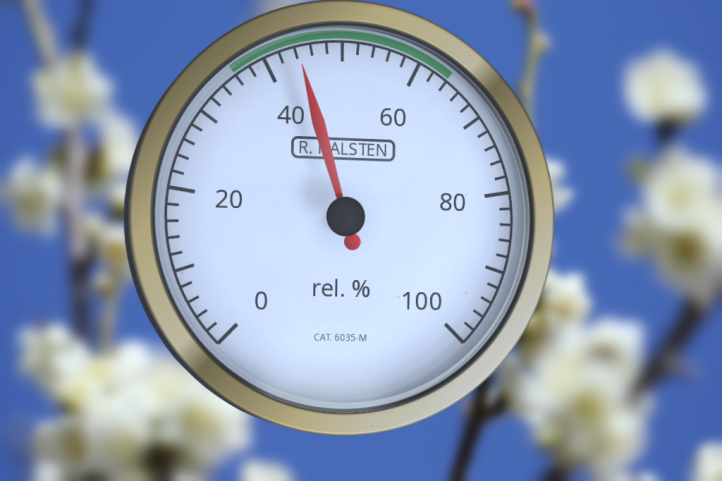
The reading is value=44 unit=%
